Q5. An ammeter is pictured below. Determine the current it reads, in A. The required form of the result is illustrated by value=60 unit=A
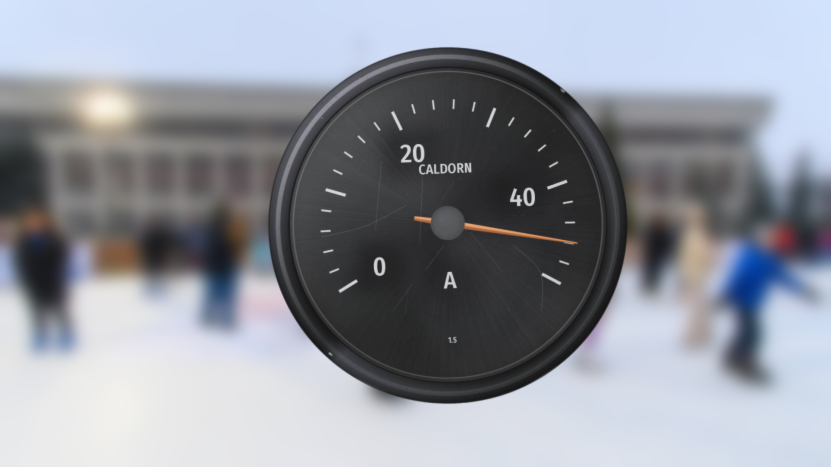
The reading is value=46 unit=A
